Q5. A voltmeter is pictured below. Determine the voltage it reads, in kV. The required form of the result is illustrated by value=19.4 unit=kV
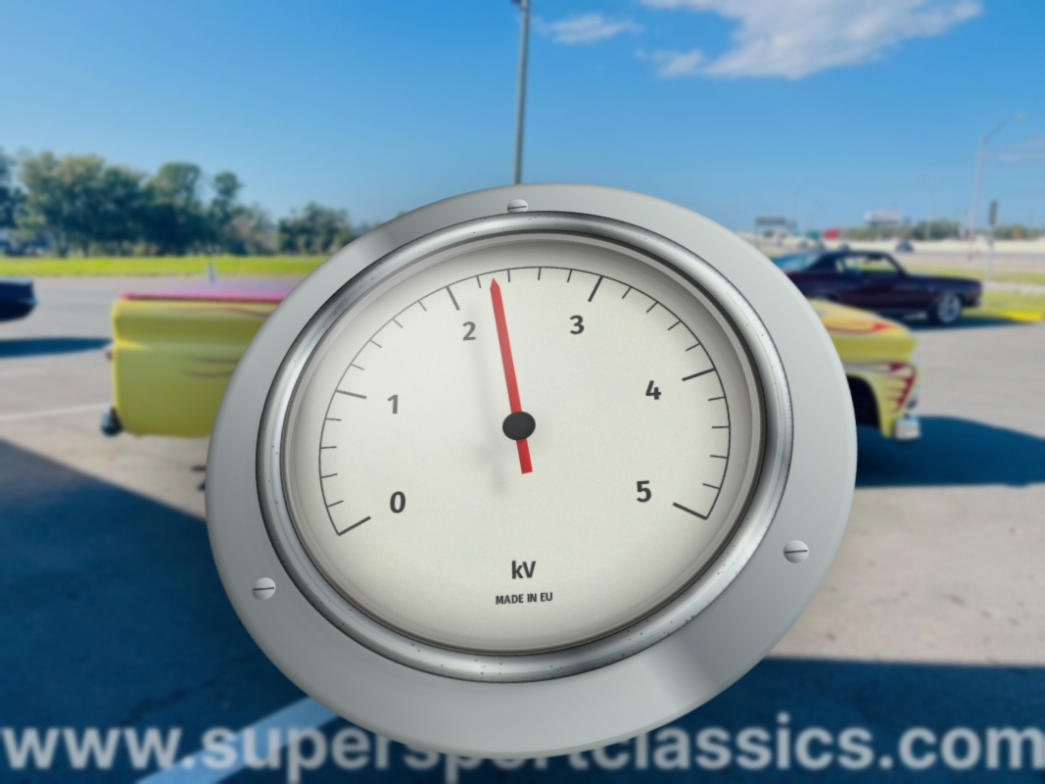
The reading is value=2.3 unit=kV
